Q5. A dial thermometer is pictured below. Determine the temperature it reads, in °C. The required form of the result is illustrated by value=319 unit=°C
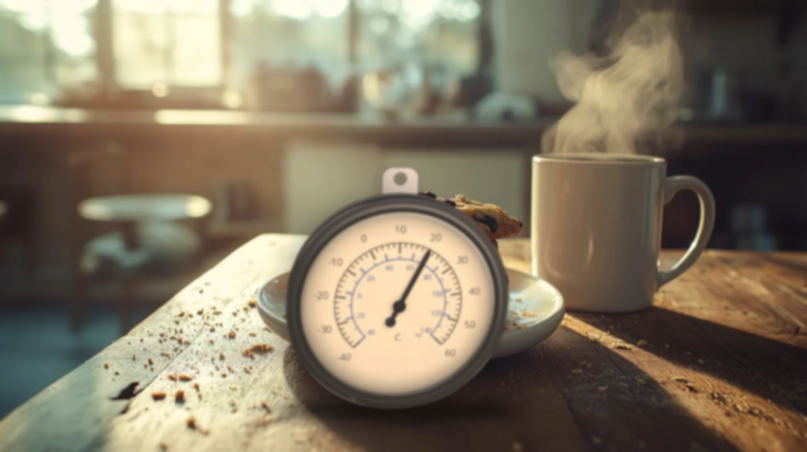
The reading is value=20 unit=°C
